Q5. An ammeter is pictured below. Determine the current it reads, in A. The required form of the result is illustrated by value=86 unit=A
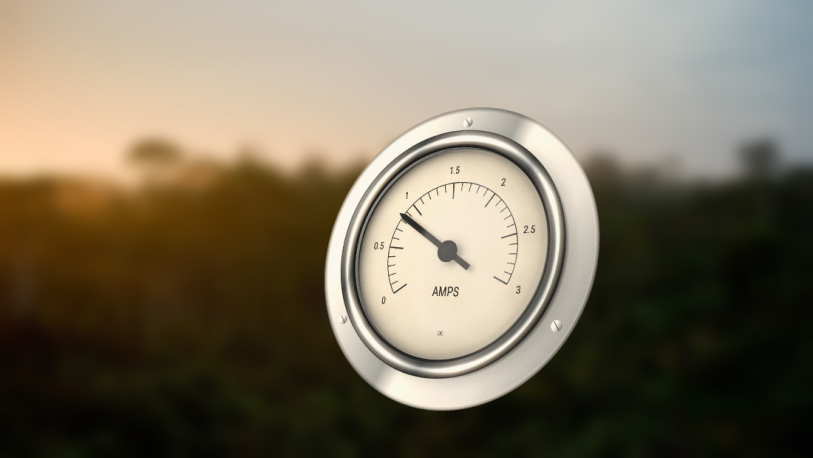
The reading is value=0.85 unit=A
